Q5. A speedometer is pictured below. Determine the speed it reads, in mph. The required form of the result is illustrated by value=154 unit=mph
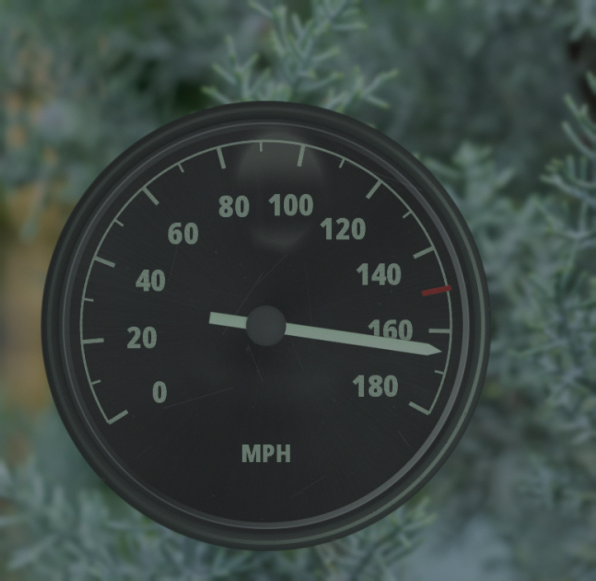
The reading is value=165 unit=mph
